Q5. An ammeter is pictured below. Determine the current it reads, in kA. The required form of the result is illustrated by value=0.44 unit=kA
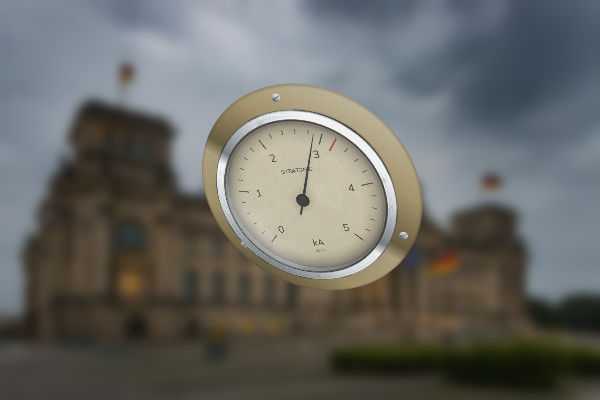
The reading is value=2.9 unit=kA
